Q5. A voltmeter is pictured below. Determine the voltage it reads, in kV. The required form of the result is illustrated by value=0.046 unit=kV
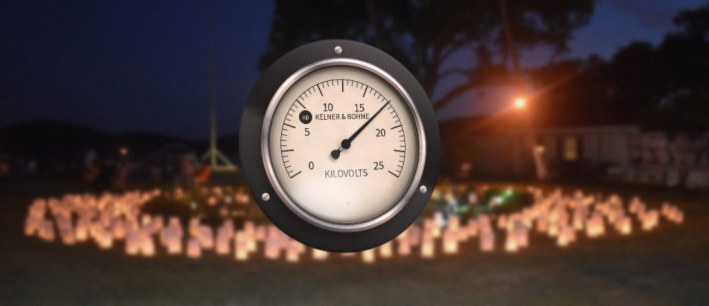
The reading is value=17.5 unit=kV
